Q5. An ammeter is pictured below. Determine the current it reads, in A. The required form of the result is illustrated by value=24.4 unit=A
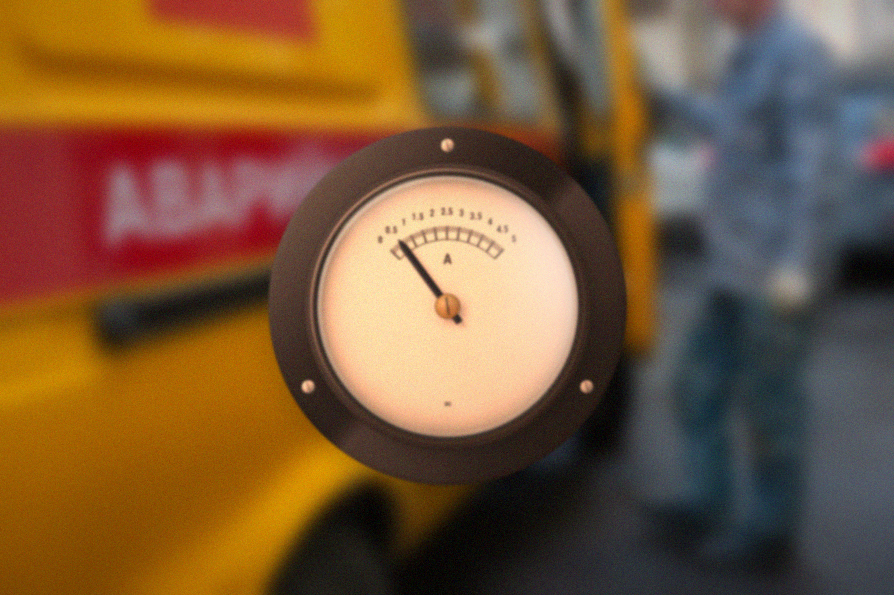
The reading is value=0.5 unit=A
